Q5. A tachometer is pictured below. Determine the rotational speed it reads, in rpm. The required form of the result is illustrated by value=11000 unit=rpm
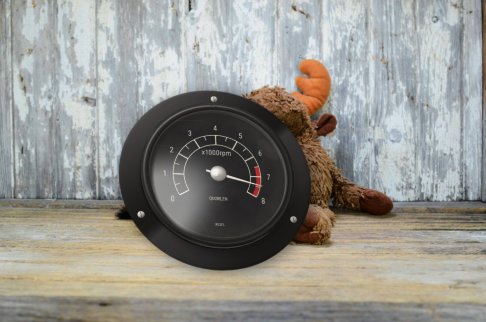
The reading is value=7500 unit=rpm
